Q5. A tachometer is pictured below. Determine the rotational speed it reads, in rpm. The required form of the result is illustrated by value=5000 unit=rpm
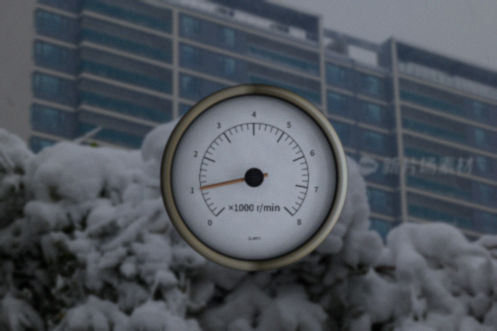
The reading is value=1000 unit=rpm
